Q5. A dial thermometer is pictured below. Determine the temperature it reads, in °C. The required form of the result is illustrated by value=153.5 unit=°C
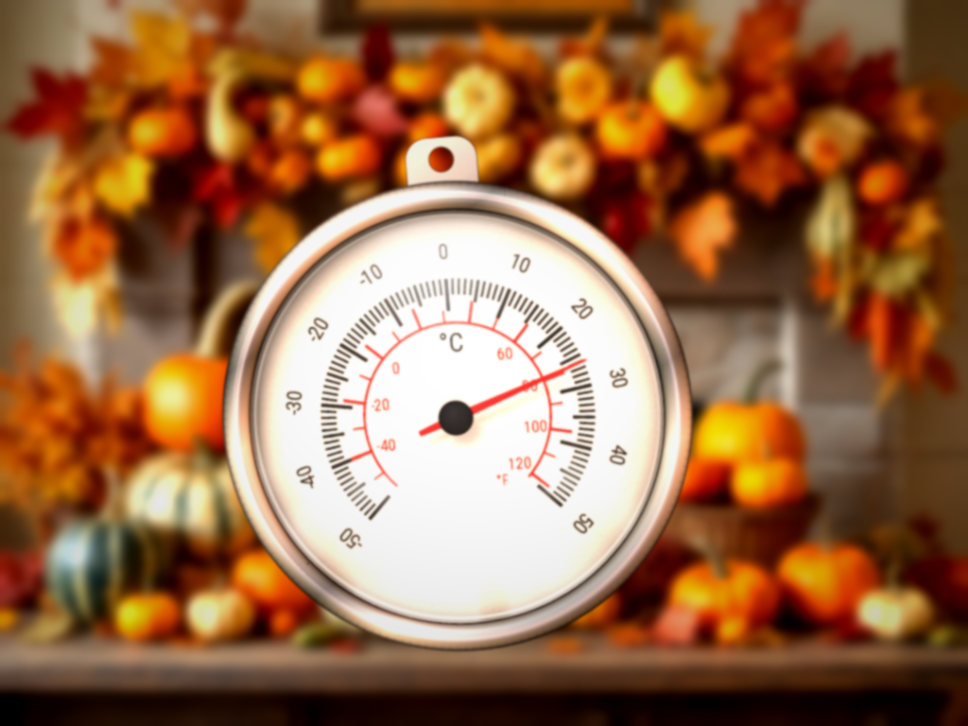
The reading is value=26 unit=°C
